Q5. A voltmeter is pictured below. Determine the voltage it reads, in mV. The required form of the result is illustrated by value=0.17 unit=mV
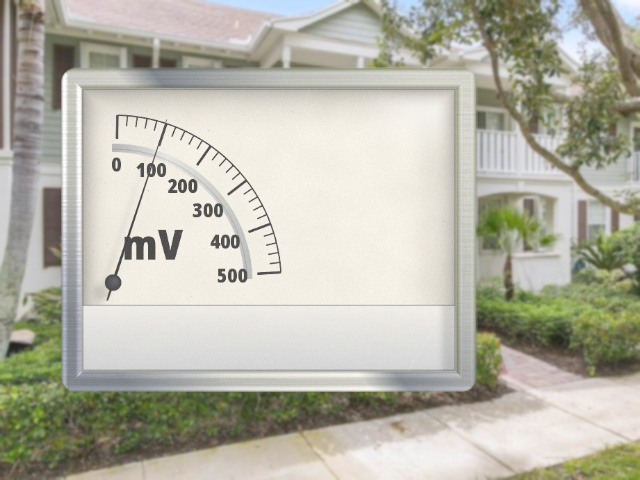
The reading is value=100 unit=mV
